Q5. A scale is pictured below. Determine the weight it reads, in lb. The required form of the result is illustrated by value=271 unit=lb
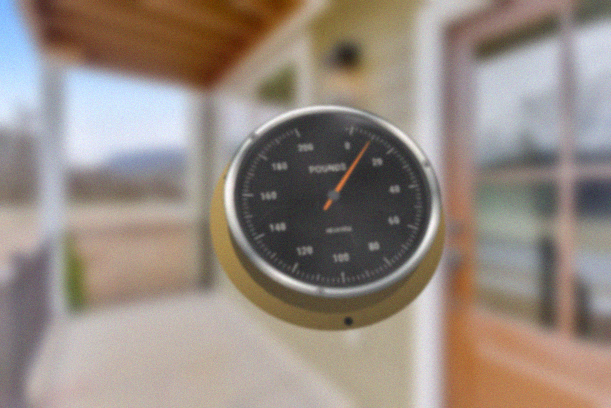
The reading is value=10 unit=lb
